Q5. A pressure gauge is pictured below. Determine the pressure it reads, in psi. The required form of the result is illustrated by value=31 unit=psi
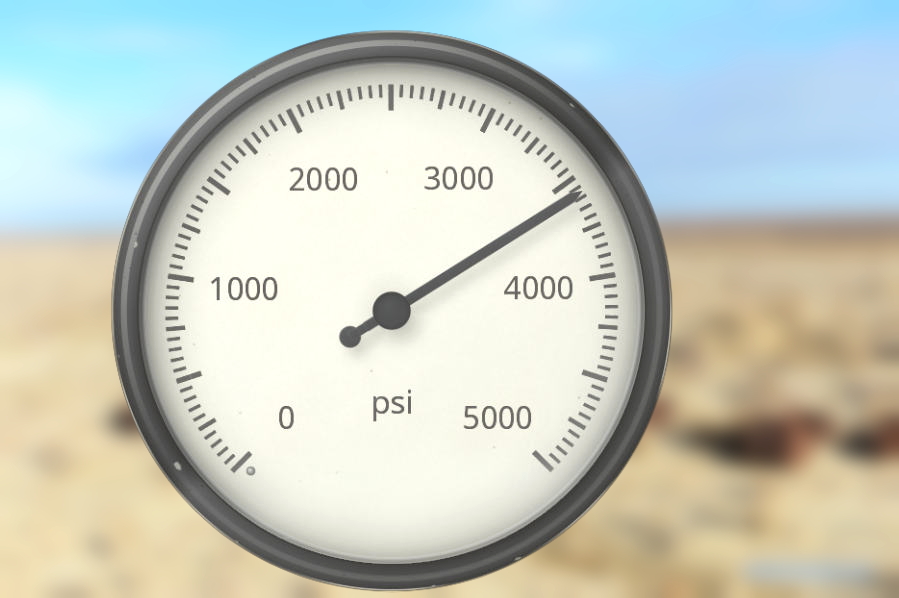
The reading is value=3575 unit=psi
